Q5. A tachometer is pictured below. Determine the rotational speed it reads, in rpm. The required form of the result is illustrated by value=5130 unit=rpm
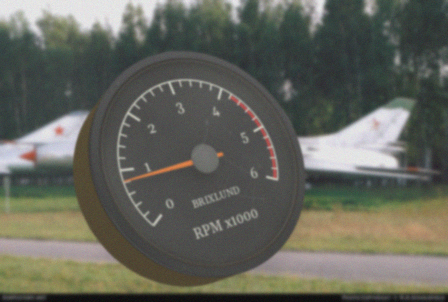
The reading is value=800 unit=rpm
